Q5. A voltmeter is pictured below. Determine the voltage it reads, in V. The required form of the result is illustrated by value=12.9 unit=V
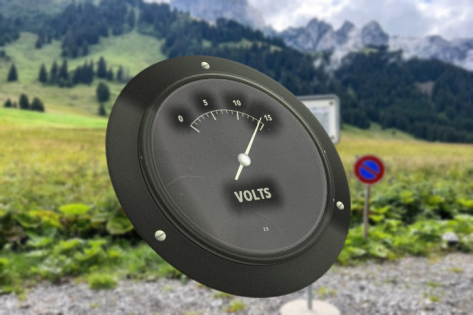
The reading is value=14 unit=V
